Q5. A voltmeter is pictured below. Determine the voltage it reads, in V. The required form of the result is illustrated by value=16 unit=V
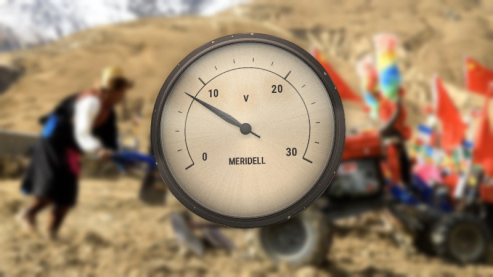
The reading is value=8 unit=V
